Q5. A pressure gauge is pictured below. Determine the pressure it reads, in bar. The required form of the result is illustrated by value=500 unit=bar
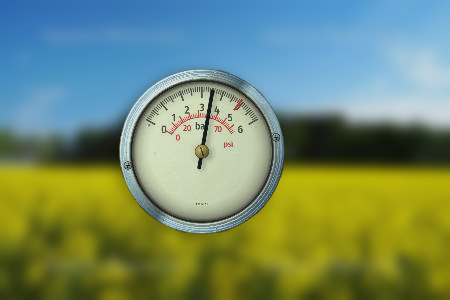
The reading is value=3.5 unit=bar
